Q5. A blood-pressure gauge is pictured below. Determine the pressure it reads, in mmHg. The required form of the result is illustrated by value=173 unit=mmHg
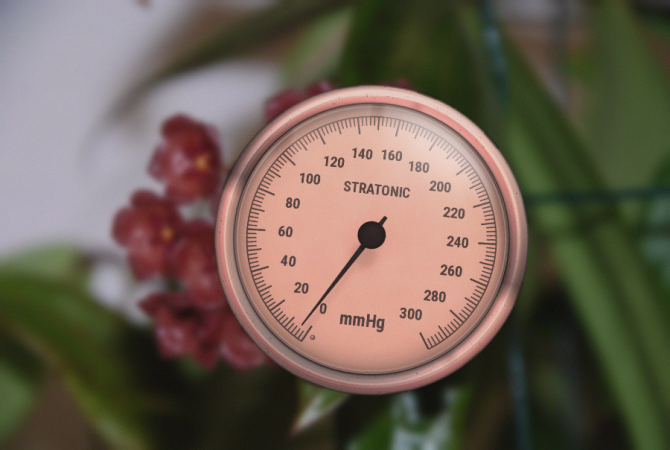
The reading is value=4 unit=mmHg
